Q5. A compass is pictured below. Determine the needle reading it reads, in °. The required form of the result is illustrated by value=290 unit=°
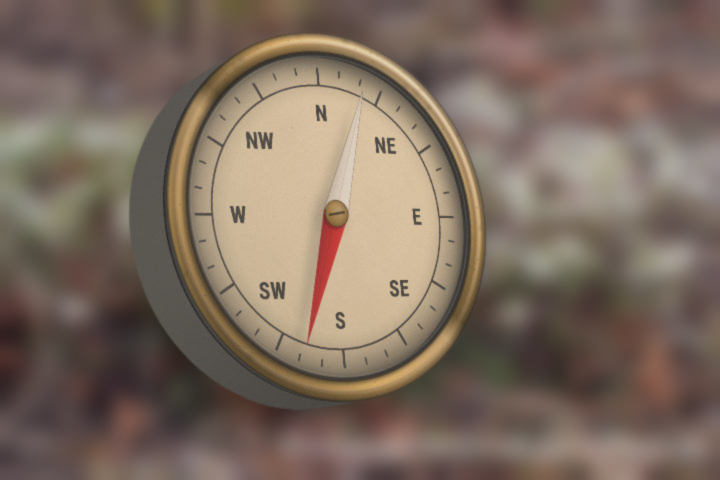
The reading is value=200 unit=°
